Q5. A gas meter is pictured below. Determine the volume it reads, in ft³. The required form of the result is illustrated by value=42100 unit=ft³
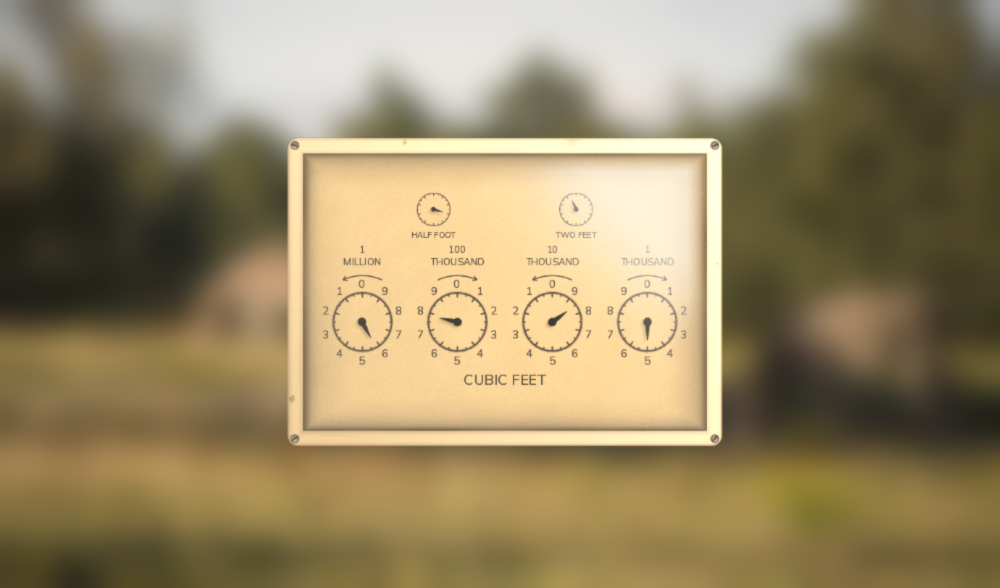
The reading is value=578500 unit=ft³
